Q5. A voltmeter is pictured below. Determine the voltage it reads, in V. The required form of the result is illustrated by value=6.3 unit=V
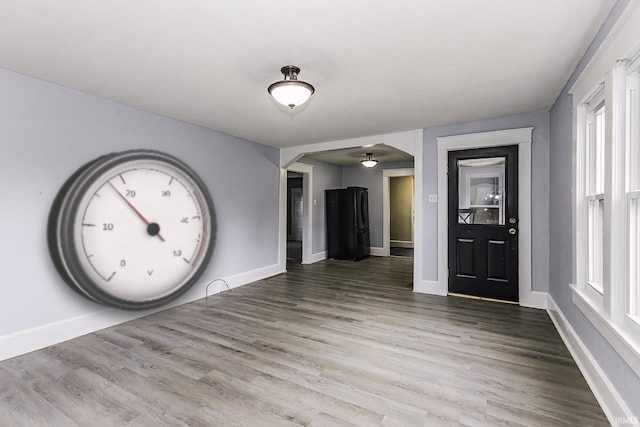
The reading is value=17.5 unit=V
